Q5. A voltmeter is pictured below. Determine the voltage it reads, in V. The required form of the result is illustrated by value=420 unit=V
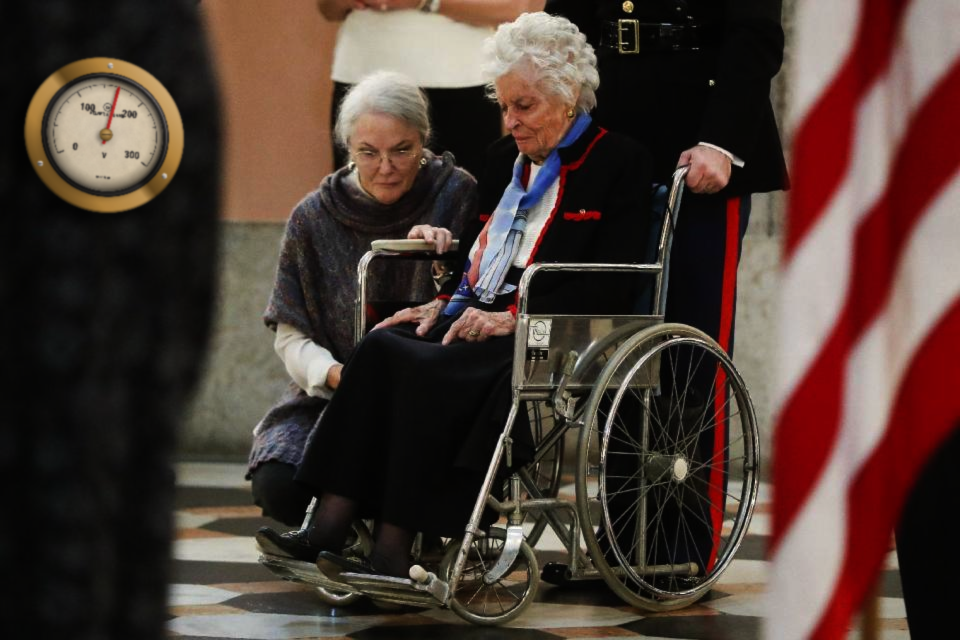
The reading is value=160 unit=V
